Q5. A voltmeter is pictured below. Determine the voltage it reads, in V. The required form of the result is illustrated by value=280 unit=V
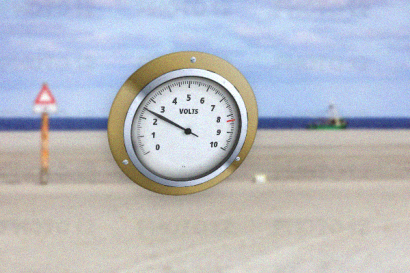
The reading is value=2.5 unit=V
